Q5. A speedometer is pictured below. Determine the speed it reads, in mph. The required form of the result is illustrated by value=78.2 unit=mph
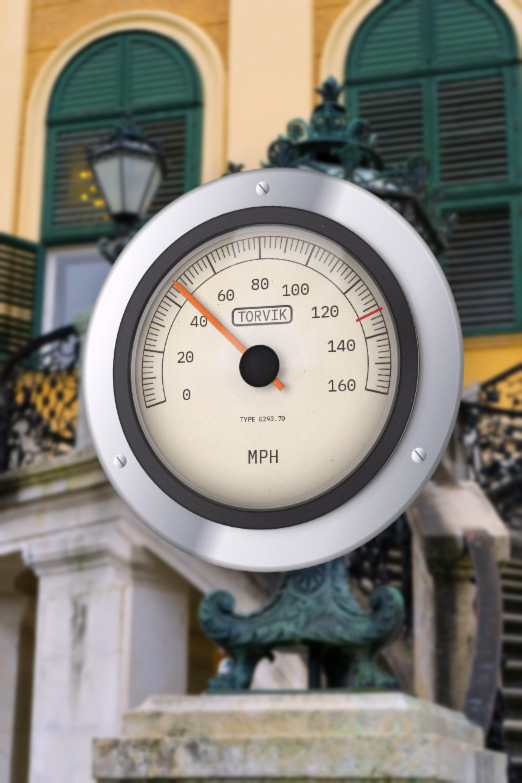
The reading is value=46 unit=mph
